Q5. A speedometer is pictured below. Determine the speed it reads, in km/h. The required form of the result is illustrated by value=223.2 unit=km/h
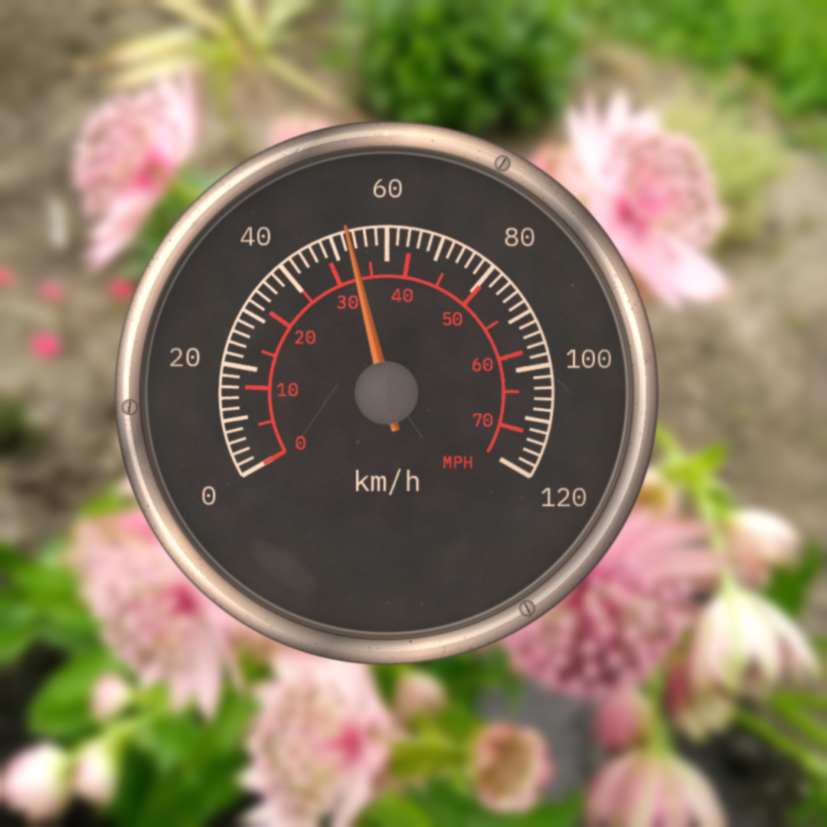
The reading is value=53 unit=km/h
